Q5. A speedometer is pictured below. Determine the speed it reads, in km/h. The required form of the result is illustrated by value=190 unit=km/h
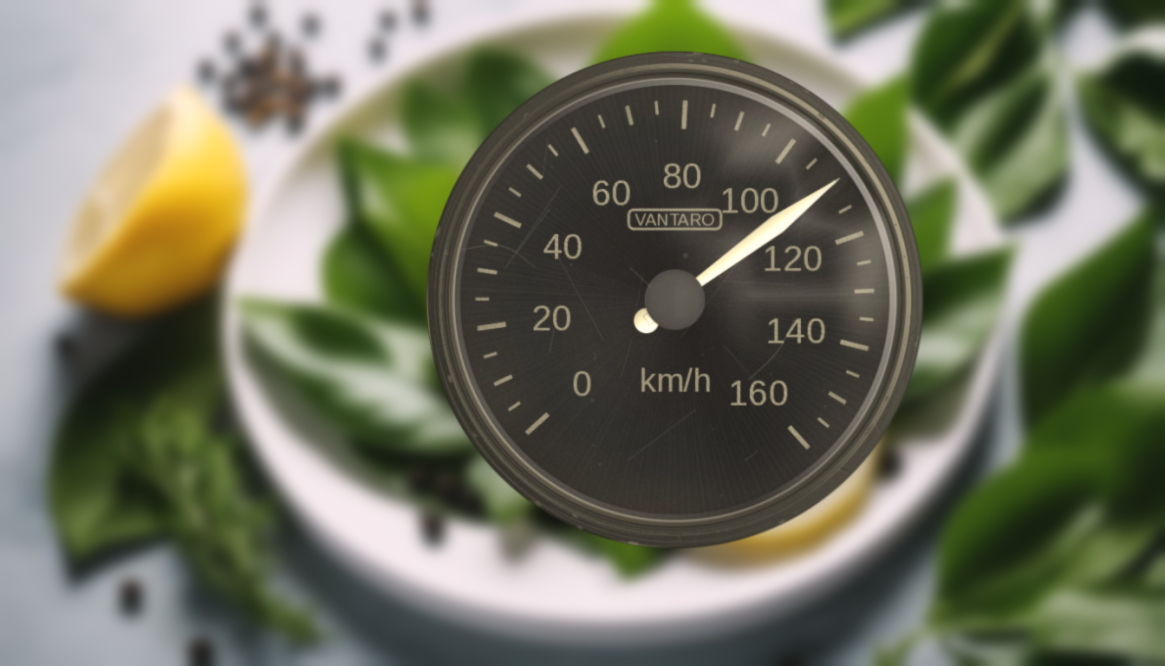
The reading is value=110 unit=km/h
